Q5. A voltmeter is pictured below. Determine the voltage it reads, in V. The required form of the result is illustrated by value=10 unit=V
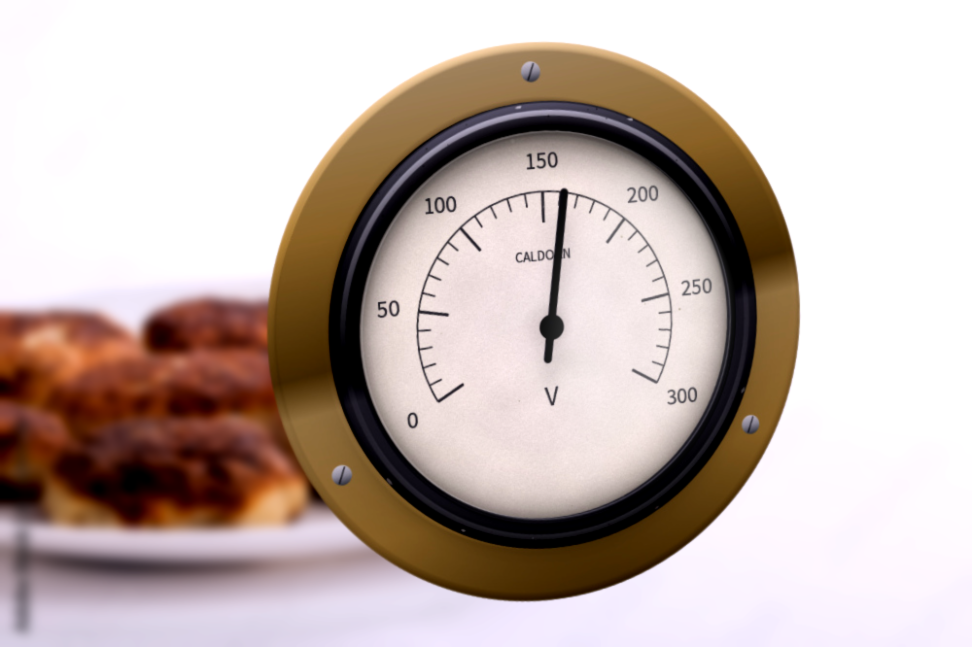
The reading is value=160 unit=V
